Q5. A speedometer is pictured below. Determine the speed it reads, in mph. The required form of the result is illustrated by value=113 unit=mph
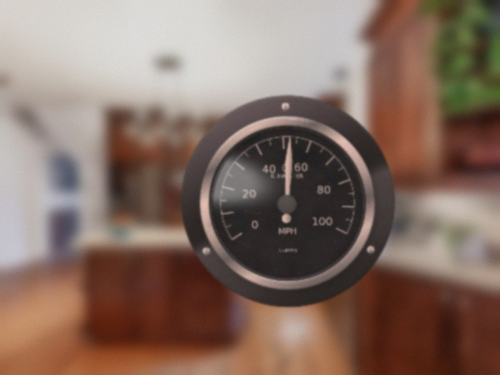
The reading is value=52.5 unit=mph
